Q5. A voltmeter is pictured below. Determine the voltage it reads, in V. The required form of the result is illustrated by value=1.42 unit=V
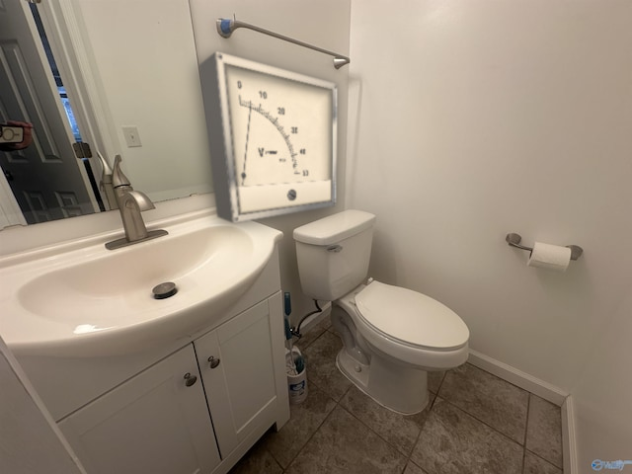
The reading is value=5 unit=V
